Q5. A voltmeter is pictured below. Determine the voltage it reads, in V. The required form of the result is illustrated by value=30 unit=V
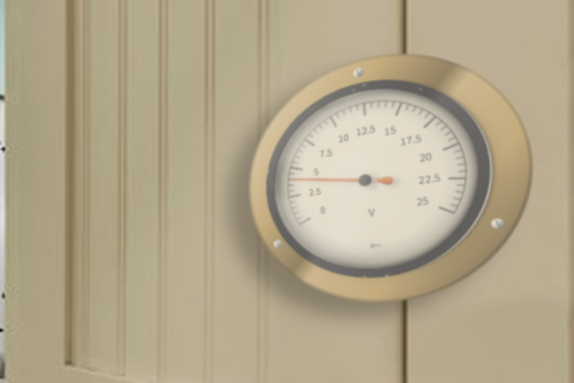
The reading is value=4 unit=V
